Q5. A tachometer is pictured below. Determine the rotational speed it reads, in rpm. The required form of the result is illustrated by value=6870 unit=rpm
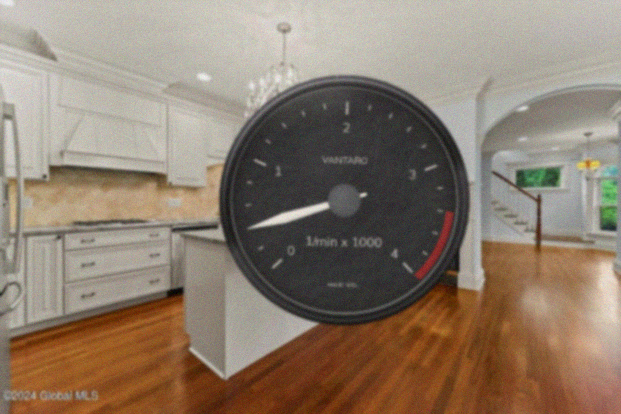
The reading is value=400 unit=rpm
